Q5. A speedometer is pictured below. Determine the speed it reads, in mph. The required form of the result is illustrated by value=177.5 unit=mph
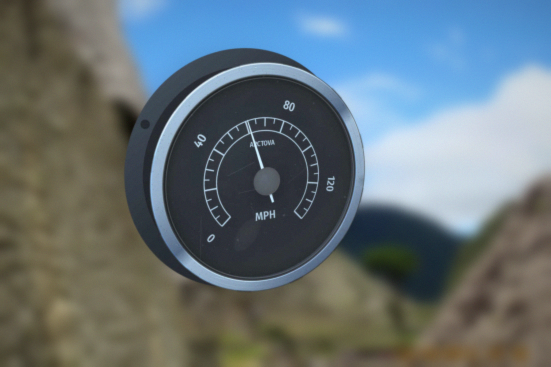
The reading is value=60 unit=mph
